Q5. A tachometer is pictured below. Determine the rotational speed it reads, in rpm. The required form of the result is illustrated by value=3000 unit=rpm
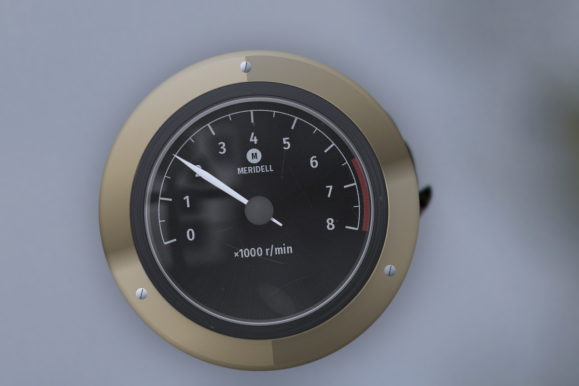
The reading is value=2000 unit=rpm
